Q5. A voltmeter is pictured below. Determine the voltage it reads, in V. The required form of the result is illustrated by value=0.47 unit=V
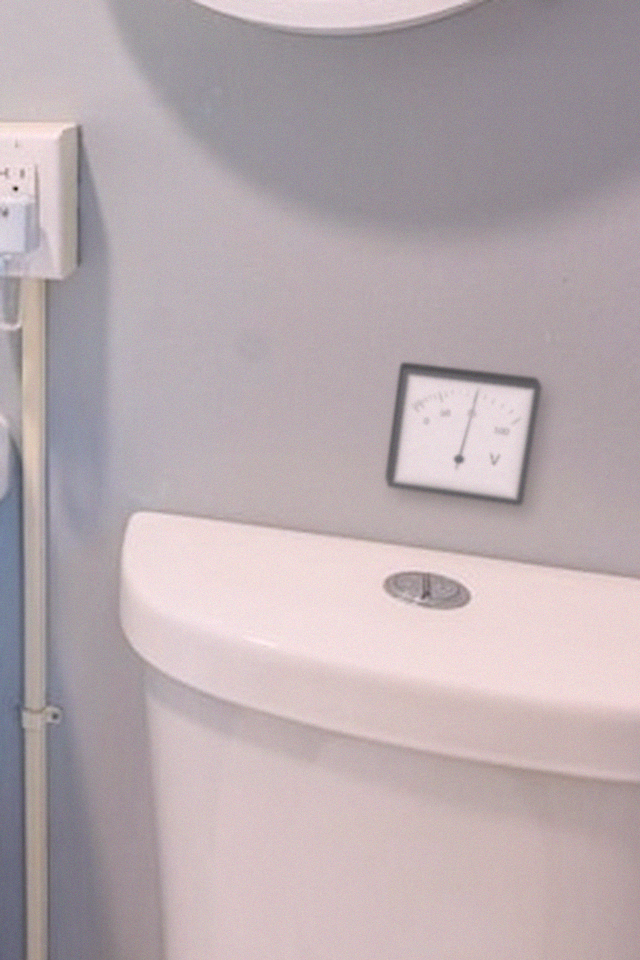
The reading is value=75 unit=V
